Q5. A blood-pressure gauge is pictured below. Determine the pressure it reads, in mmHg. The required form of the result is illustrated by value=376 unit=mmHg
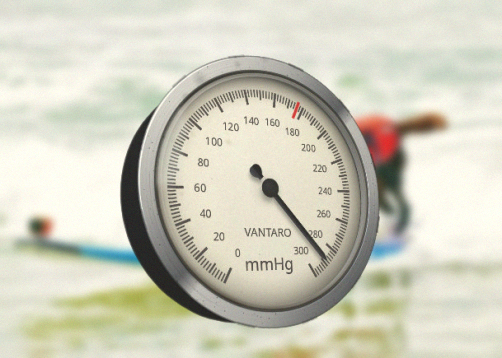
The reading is value=290 unit=mmHg
